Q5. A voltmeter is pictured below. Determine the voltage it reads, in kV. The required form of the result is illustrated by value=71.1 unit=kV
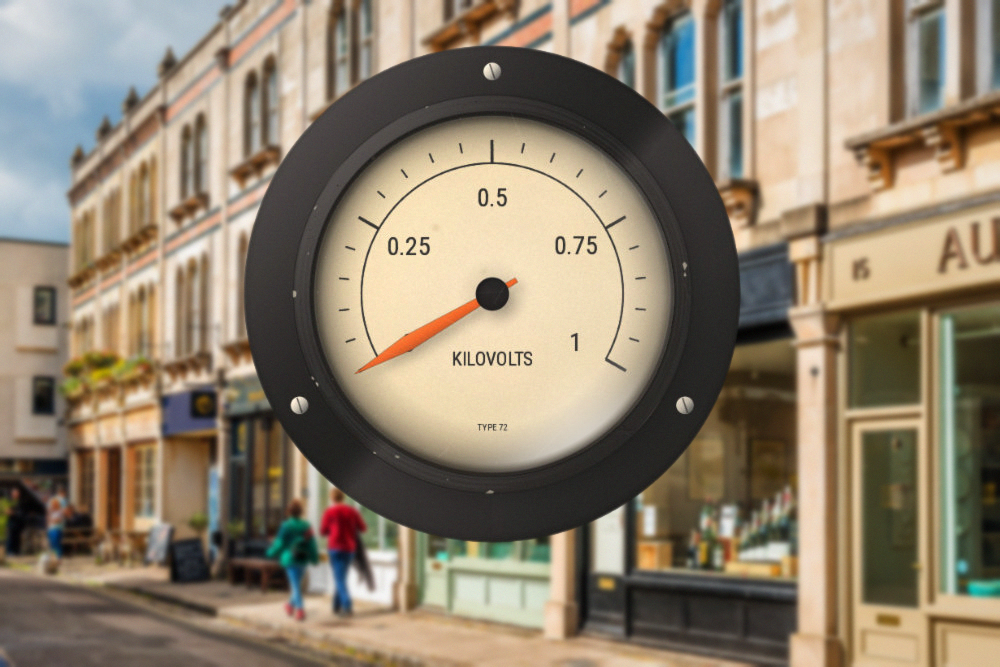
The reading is value=0 unit=kV
